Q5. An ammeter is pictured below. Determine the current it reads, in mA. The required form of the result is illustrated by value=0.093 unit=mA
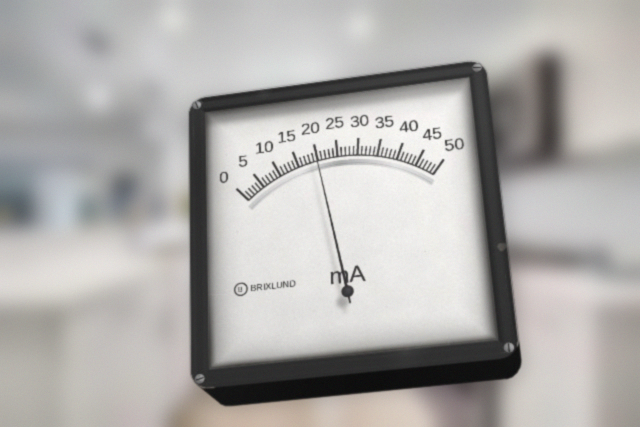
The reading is value=20 unit=mA
